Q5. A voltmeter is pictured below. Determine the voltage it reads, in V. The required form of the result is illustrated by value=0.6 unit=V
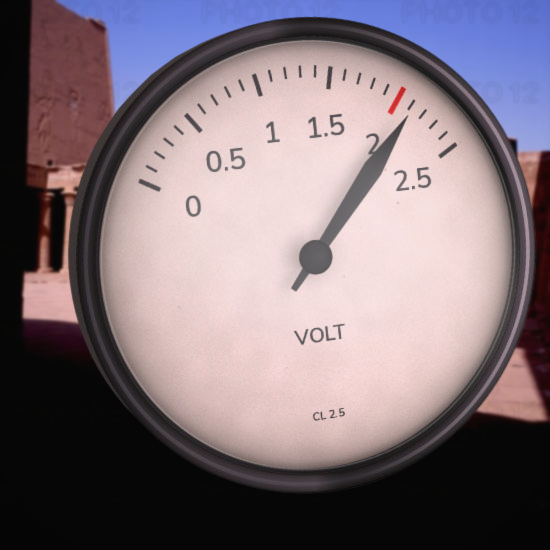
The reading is value=2.1 unit=V
